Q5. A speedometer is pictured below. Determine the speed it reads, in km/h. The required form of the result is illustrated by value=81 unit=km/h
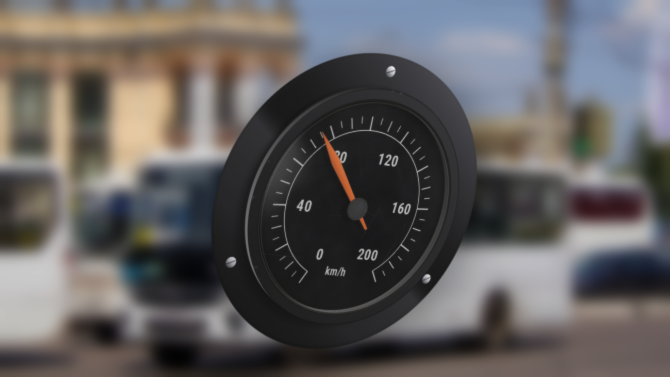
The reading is value=75 unit=km/h
